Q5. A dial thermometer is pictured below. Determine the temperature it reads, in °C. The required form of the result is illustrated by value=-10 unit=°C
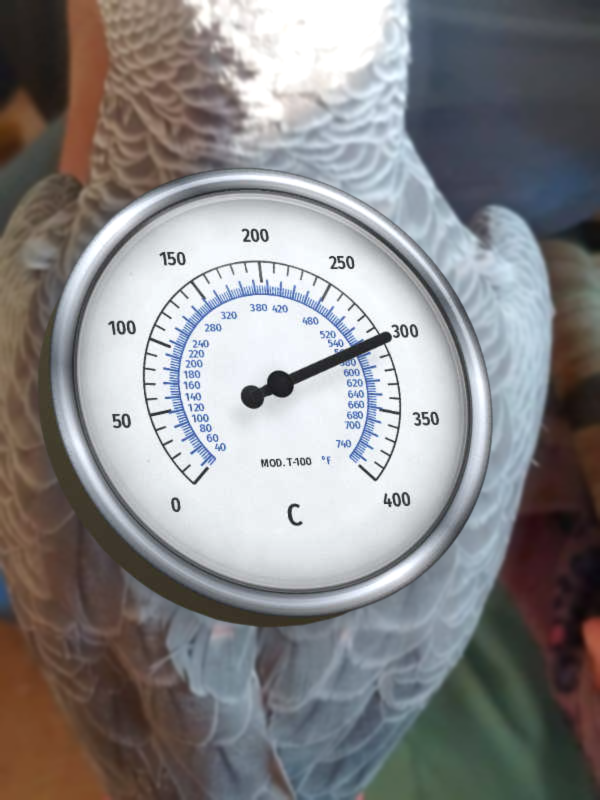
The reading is value=300 unit=°C
